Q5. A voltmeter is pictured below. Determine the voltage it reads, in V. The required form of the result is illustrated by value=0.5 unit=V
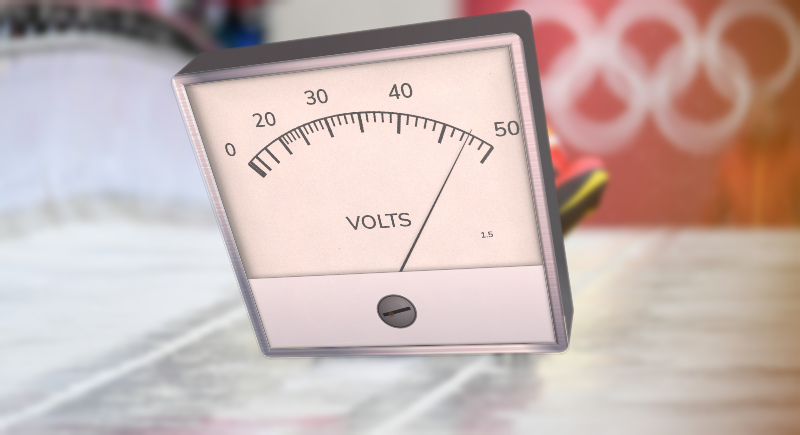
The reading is value=47.5 unit=V
